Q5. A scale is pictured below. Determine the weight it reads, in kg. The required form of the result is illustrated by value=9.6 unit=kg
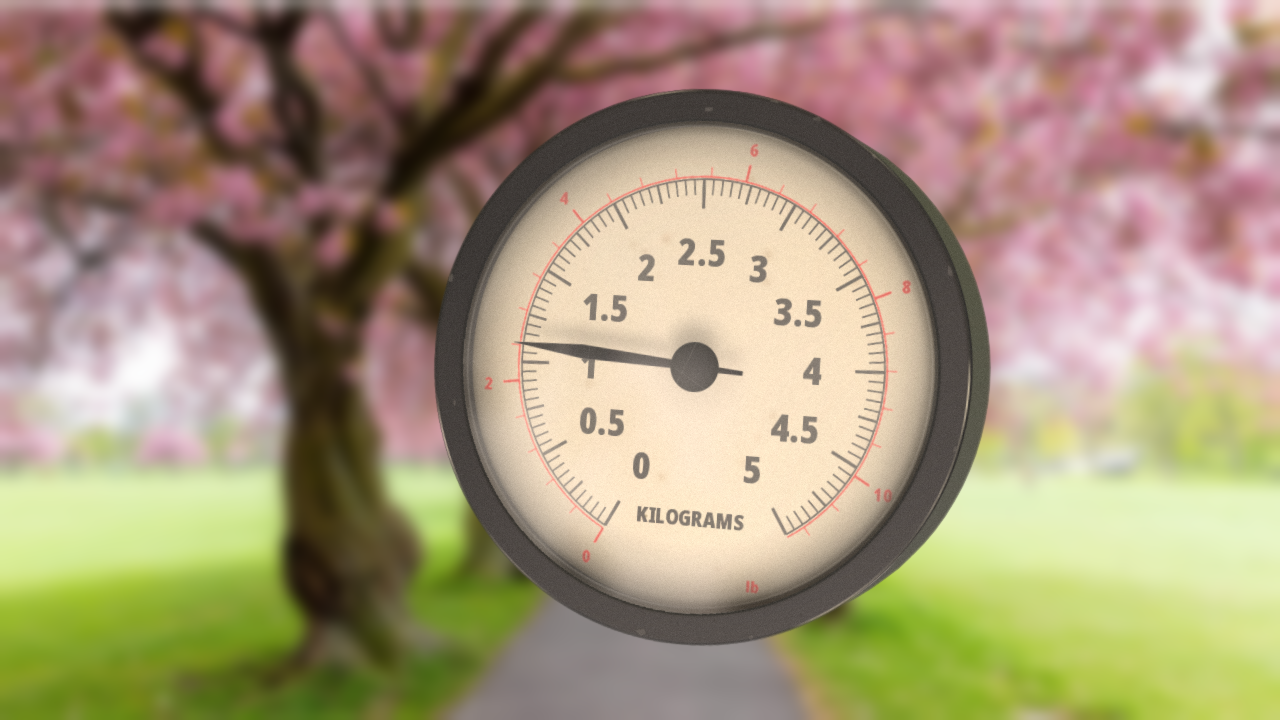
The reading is value=1.1 unit=kg
